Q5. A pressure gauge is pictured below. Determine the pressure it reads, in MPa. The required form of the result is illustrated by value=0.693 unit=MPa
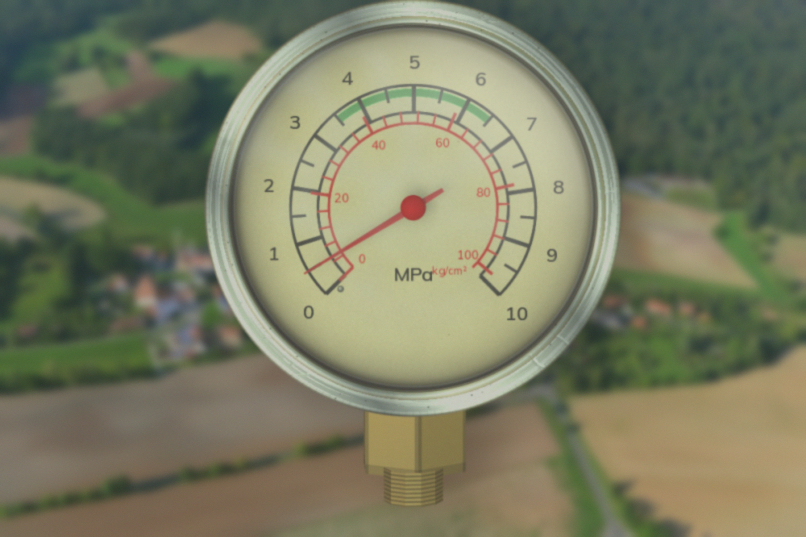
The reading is value=0.5 unit=MPa
